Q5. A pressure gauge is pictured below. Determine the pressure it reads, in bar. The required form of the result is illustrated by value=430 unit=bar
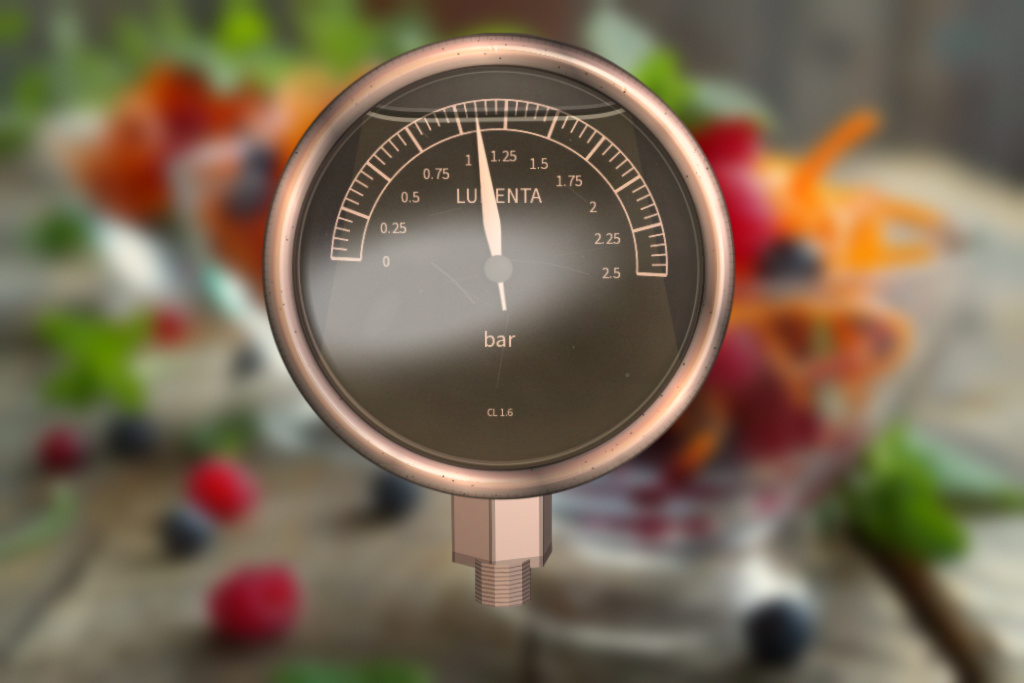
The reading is value=1.1 unit=bar
